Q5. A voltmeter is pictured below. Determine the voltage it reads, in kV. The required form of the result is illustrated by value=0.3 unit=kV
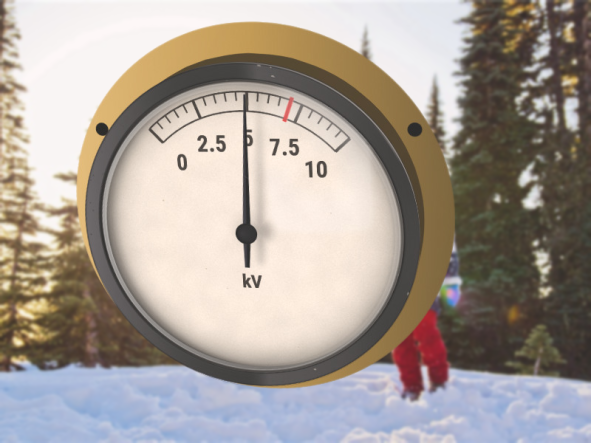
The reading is value=5 unit=kV
